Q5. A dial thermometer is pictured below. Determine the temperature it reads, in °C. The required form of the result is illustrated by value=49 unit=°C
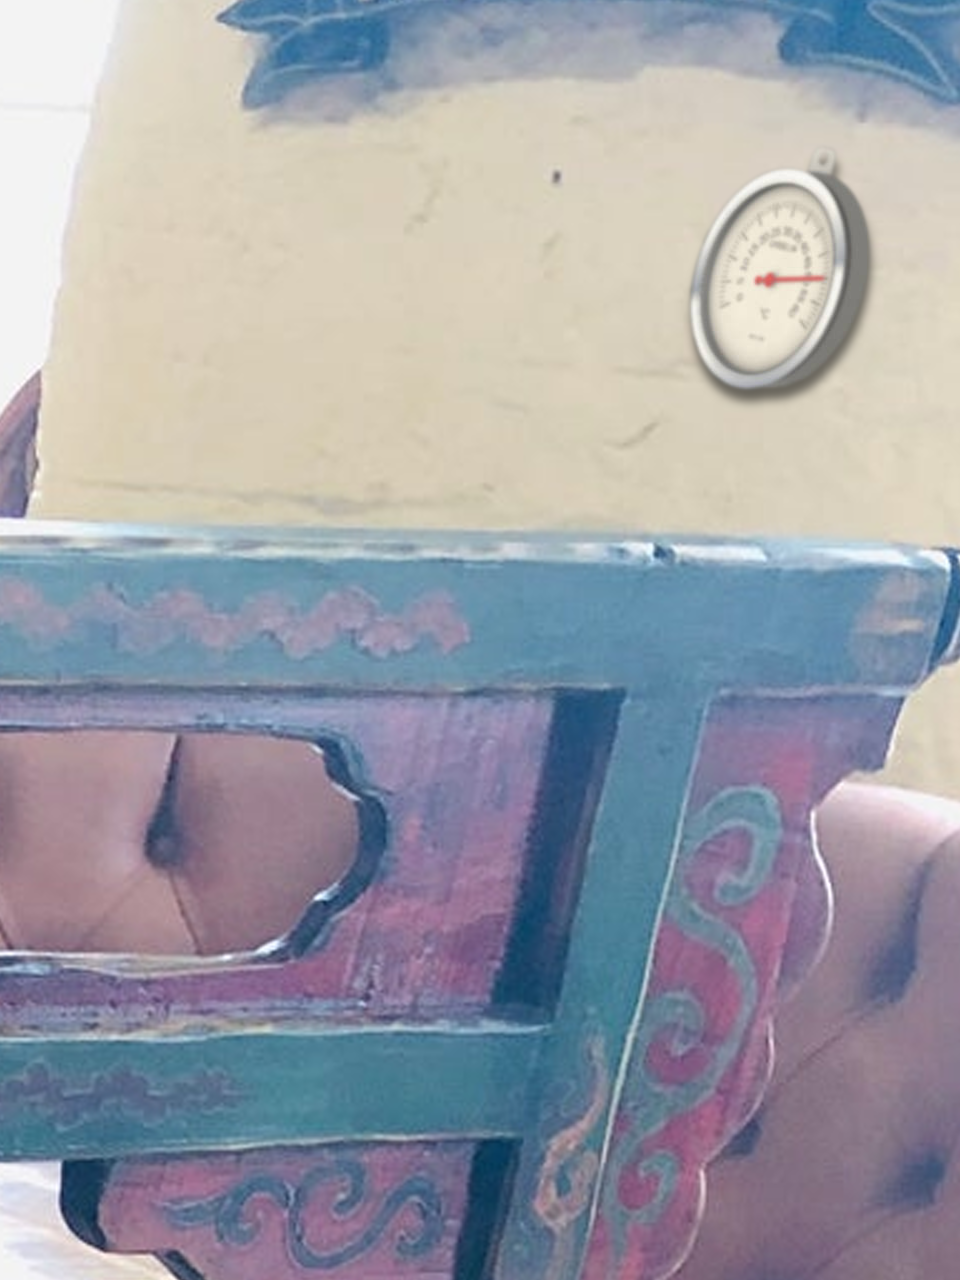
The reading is value=50 unit=°C
